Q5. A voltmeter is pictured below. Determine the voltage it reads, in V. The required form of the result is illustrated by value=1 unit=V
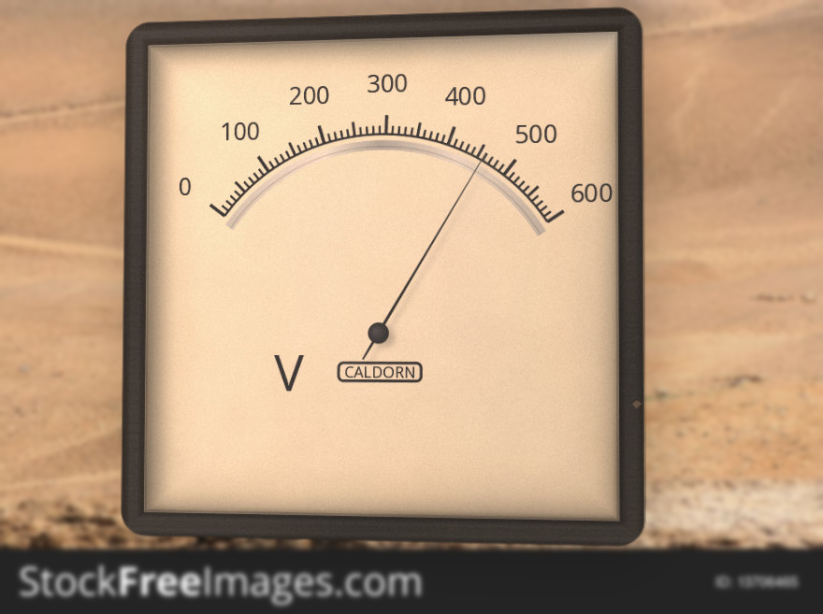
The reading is value=460 unit=V
